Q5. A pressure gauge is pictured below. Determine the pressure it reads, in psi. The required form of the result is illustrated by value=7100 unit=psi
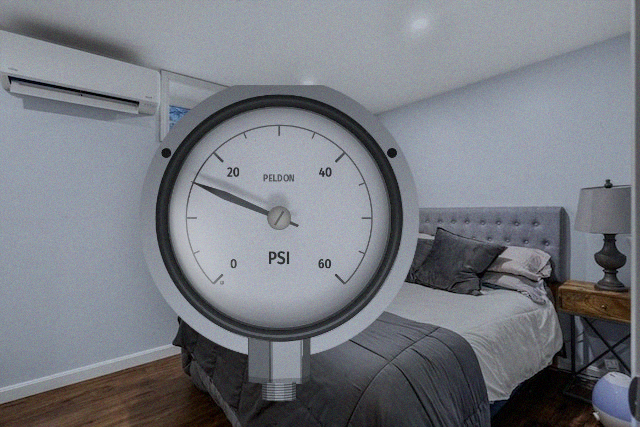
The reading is value=15 unit=psi
